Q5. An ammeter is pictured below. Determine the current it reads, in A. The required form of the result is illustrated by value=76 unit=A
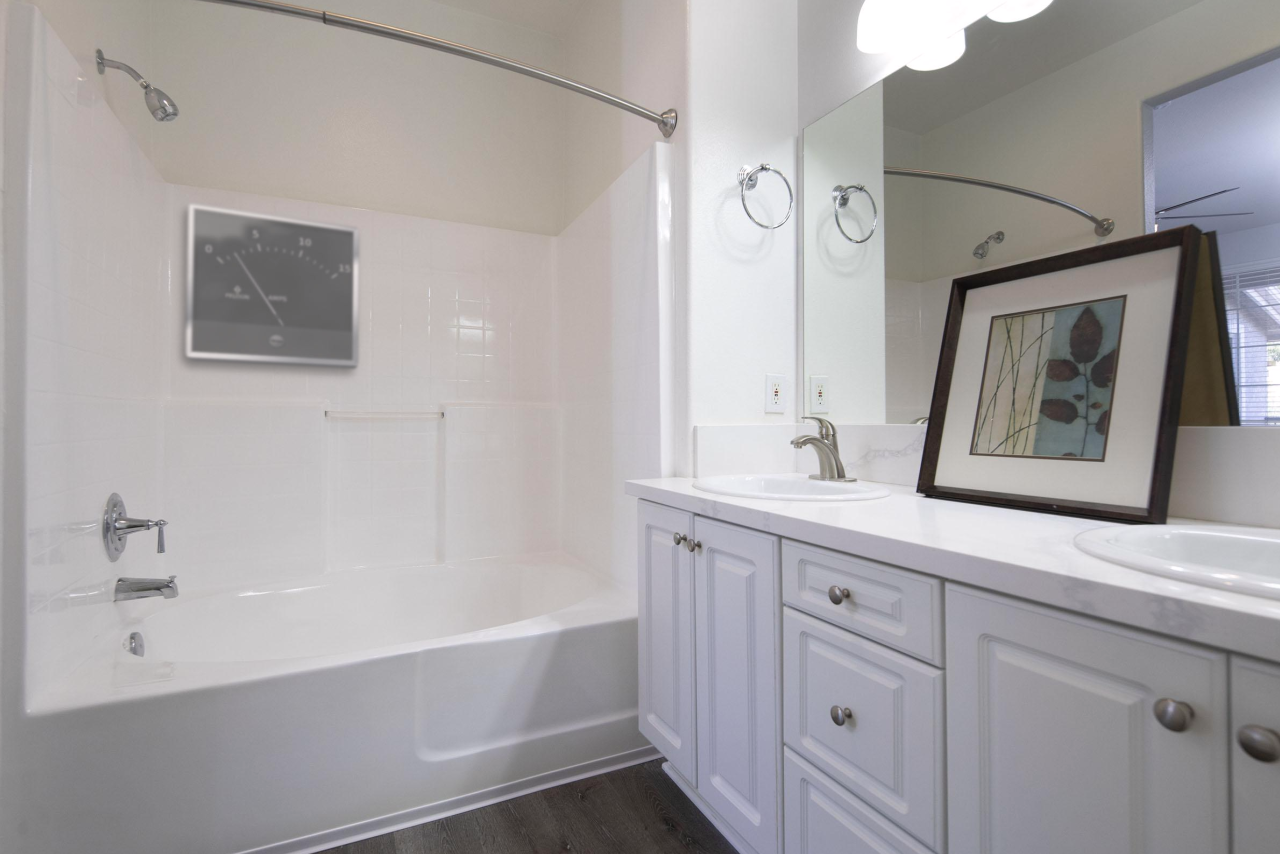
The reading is value=2 unit=A
